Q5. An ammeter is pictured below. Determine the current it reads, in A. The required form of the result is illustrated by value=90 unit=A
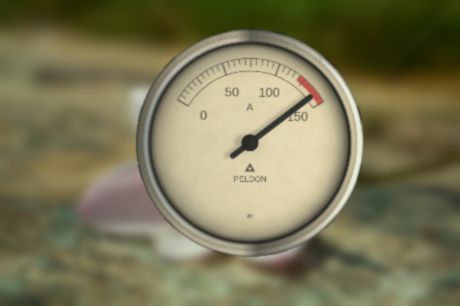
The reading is value=140 unit=A
